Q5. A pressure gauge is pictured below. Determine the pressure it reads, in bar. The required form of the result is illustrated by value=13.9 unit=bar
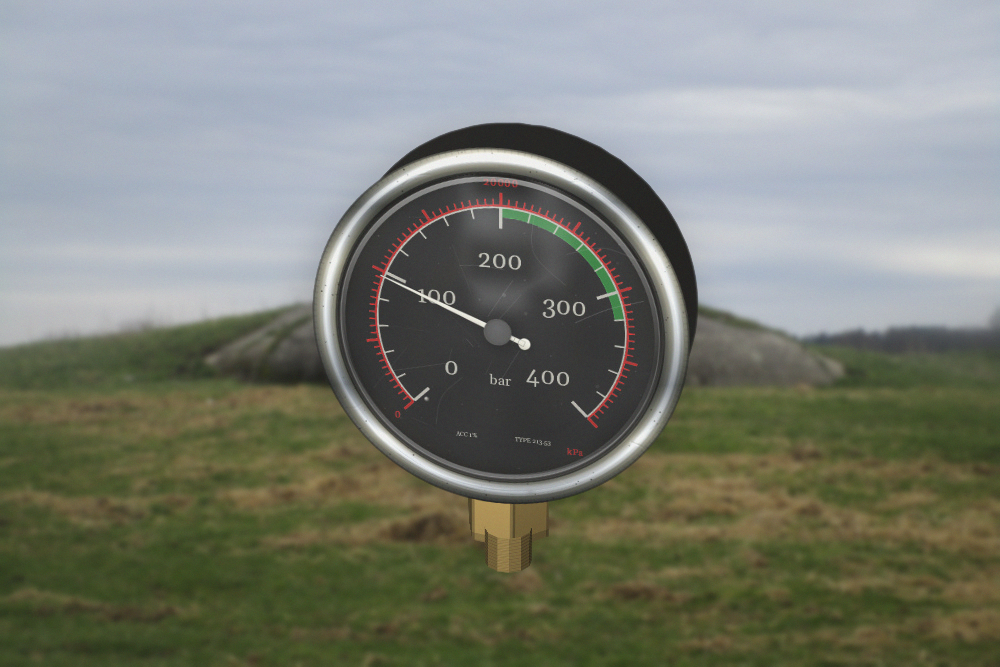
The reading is value=100 unit=bar
